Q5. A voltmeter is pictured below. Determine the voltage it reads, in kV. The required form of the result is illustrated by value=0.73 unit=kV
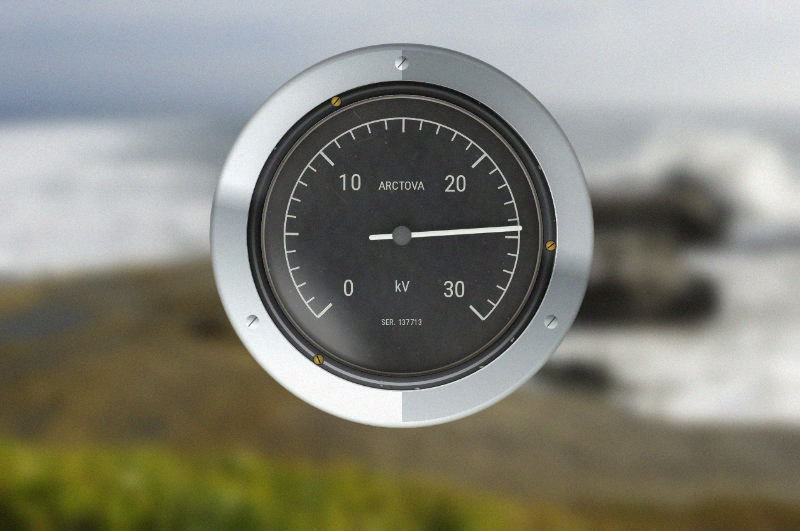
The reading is value=24.5 unit=kV
